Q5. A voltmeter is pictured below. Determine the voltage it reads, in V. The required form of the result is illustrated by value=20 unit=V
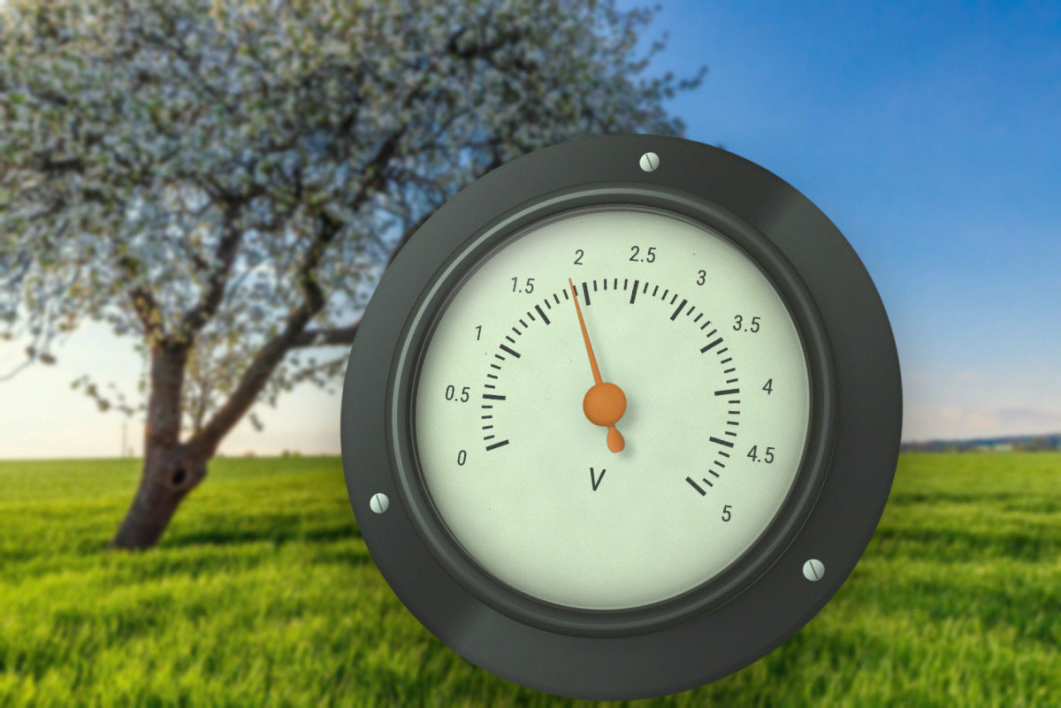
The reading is value=1.9 unit=V
